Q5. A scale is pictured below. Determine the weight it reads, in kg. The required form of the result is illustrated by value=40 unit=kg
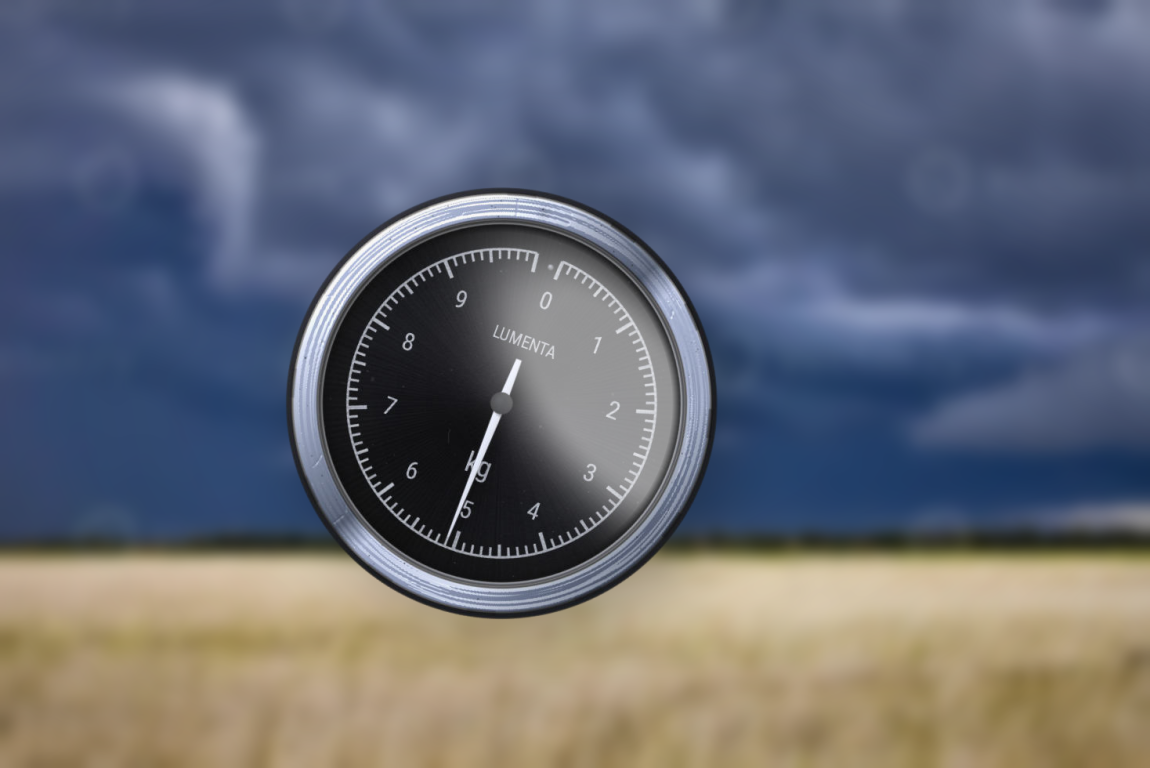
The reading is value=5.1 unit=kg
